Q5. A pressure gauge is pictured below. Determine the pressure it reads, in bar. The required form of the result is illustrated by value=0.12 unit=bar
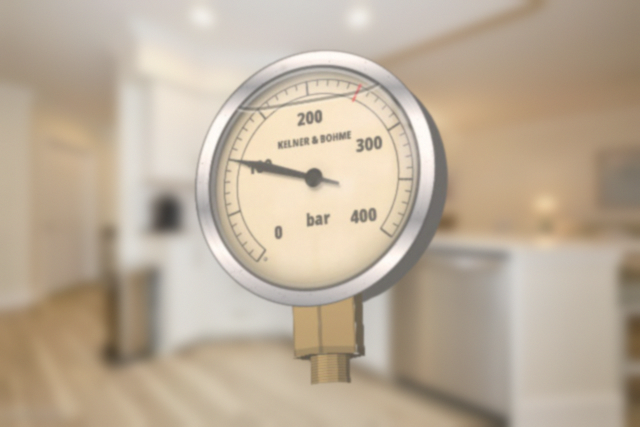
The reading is value=100 unit=bar
